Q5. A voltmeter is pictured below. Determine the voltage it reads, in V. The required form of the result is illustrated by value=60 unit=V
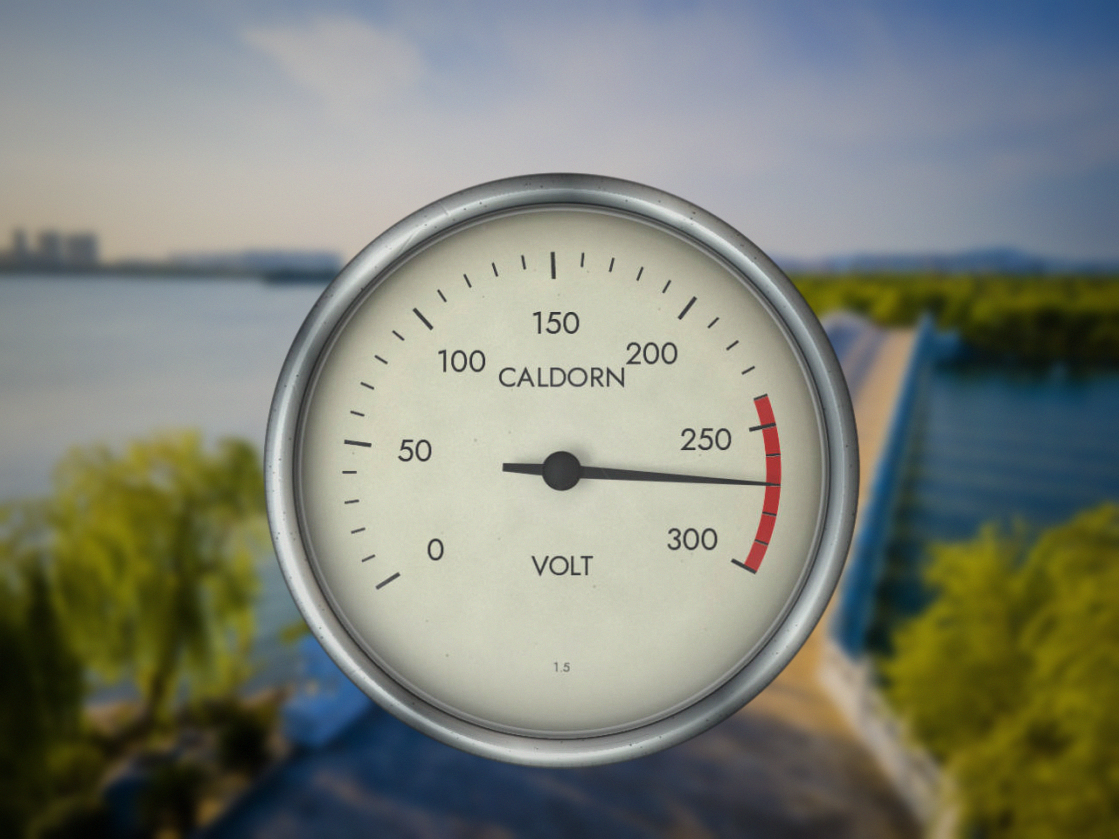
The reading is value=270 unit=V
